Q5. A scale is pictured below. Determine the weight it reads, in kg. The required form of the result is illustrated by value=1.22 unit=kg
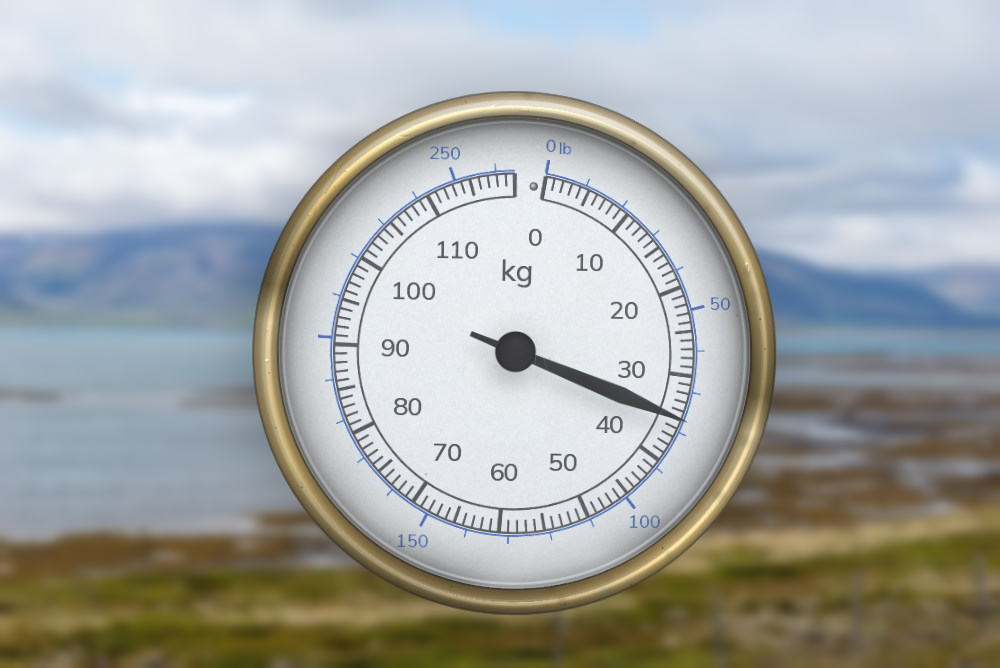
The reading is value=35 unit=kg
